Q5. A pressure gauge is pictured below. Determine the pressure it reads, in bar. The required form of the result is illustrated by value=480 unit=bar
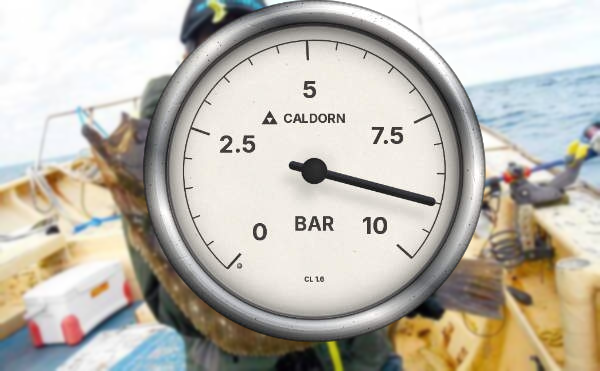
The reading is value=9 unit=bar
